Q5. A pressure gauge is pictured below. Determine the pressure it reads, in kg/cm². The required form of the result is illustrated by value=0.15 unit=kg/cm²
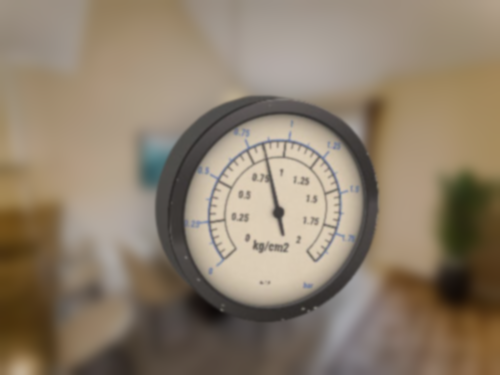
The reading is value=0.85 unit=kg/cm²
